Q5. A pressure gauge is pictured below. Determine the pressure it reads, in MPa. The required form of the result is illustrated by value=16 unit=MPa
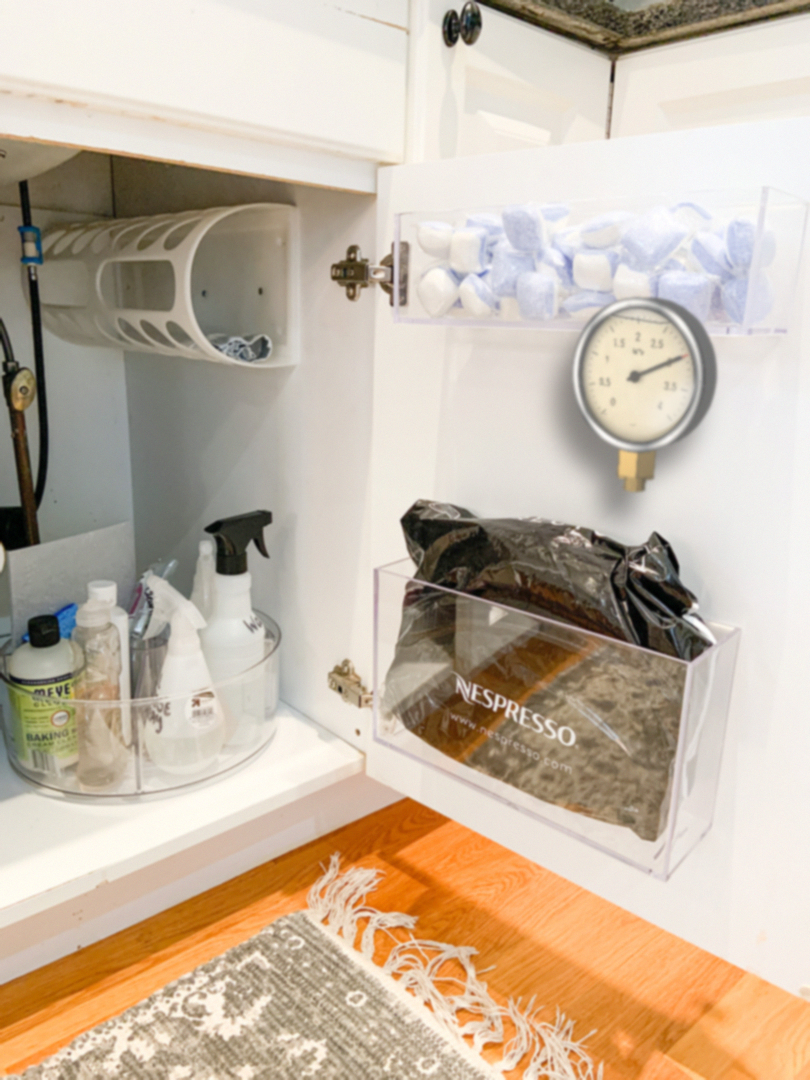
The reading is value=3 unit=MPa
